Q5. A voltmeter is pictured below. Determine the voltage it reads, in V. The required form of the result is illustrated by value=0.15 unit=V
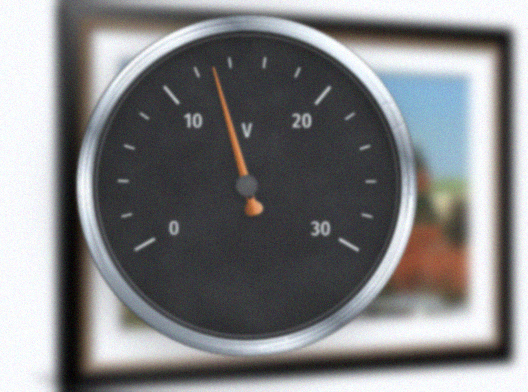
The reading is value=13 unit=V
